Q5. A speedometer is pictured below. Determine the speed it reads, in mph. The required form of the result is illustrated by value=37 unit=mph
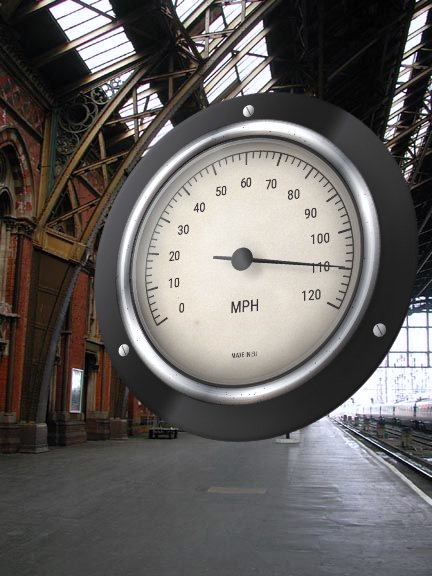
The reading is value=110 unit=mph
